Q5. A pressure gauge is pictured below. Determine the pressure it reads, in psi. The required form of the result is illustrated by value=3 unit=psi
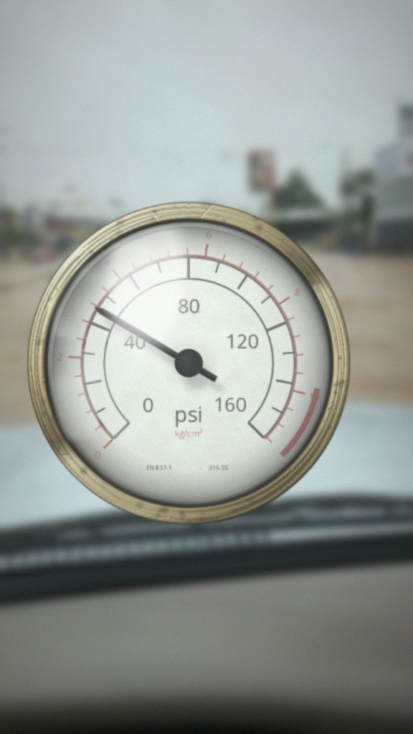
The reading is value=45 unit=psi
